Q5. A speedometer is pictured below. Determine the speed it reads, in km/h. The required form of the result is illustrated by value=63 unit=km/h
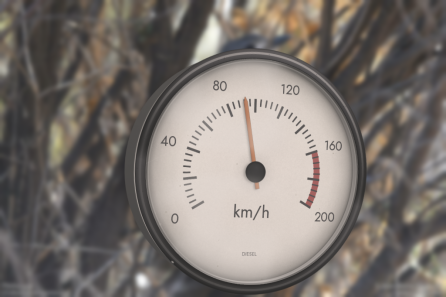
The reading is value=92 unit=km/h
